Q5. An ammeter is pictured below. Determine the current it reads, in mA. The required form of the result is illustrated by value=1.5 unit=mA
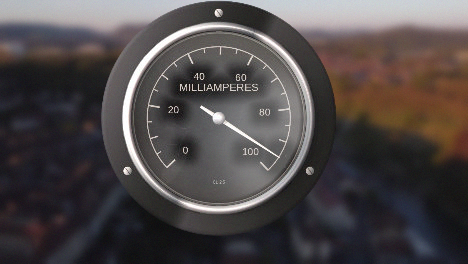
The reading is value=95 unit=mA
